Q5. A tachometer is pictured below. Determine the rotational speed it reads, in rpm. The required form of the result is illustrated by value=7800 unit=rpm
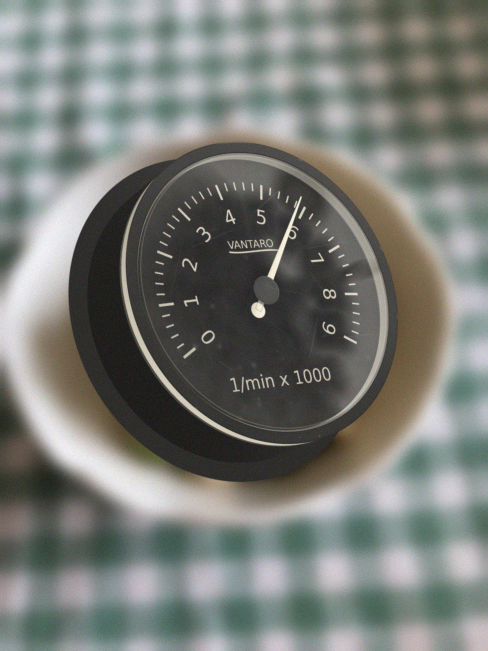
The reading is value=5800 unit=rpm
